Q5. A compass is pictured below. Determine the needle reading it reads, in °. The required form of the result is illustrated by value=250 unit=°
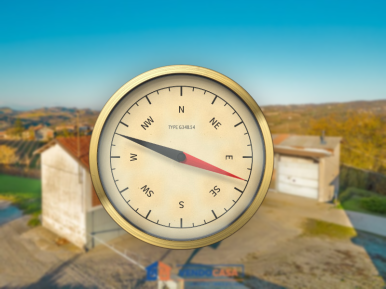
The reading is value=110 unit=°
